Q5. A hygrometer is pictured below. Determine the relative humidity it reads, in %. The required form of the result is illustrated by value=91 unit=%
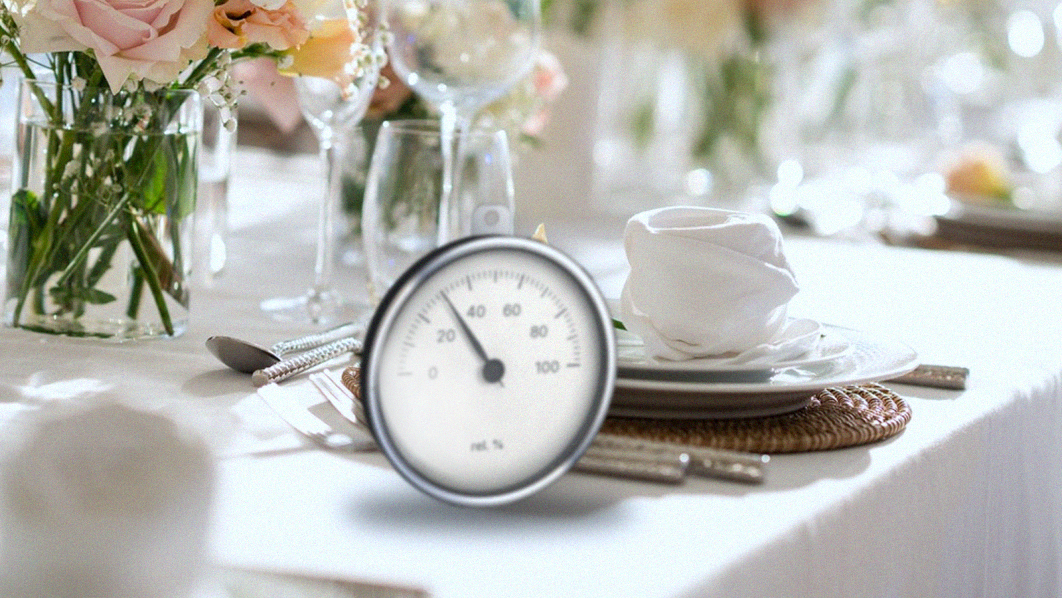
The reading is value=30 unit=%
